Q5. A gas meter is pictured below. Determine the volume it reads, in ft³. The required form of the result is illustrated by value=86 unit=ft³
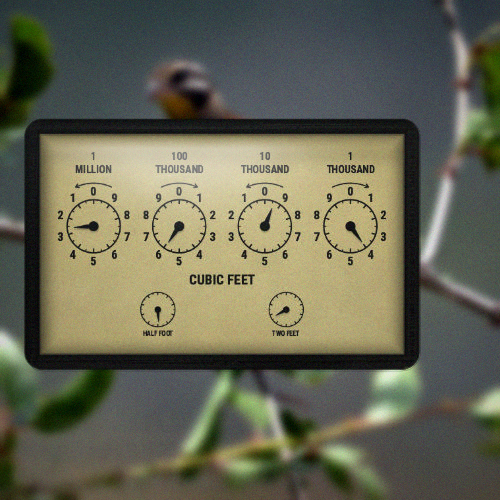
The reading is value=259400 unit=ft³
